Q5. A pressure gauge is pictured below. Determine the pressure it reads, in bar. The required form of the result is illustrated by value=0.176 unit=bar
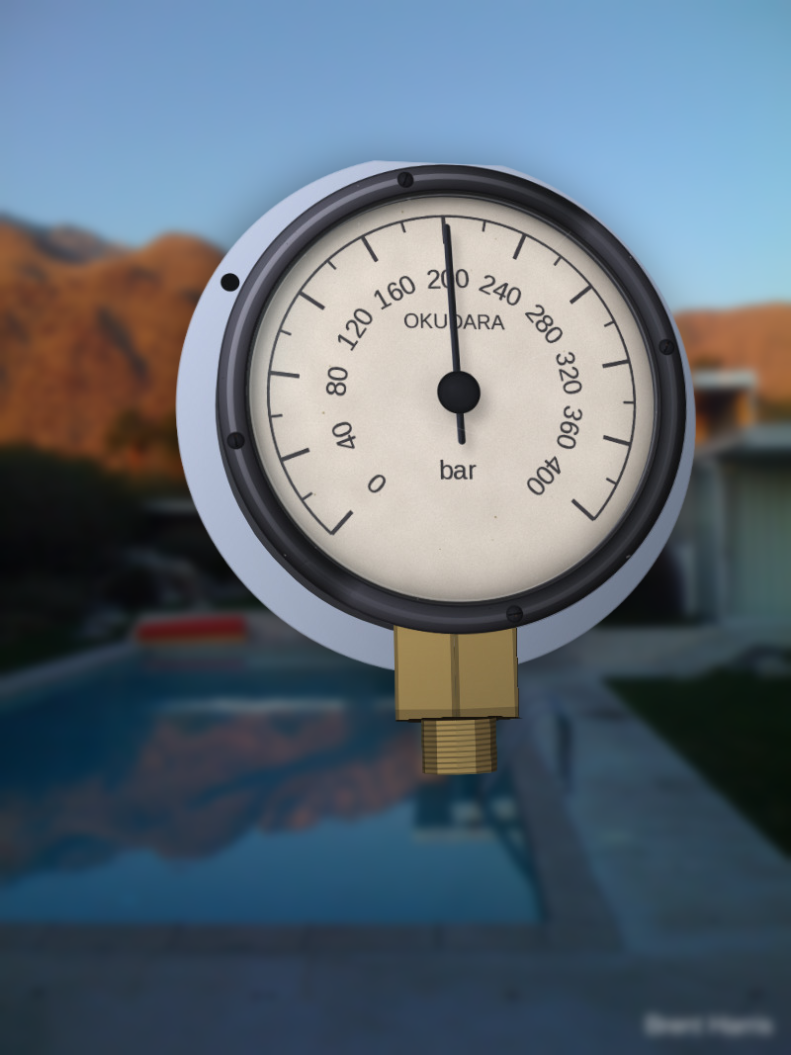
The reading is value=200 unit=bar
